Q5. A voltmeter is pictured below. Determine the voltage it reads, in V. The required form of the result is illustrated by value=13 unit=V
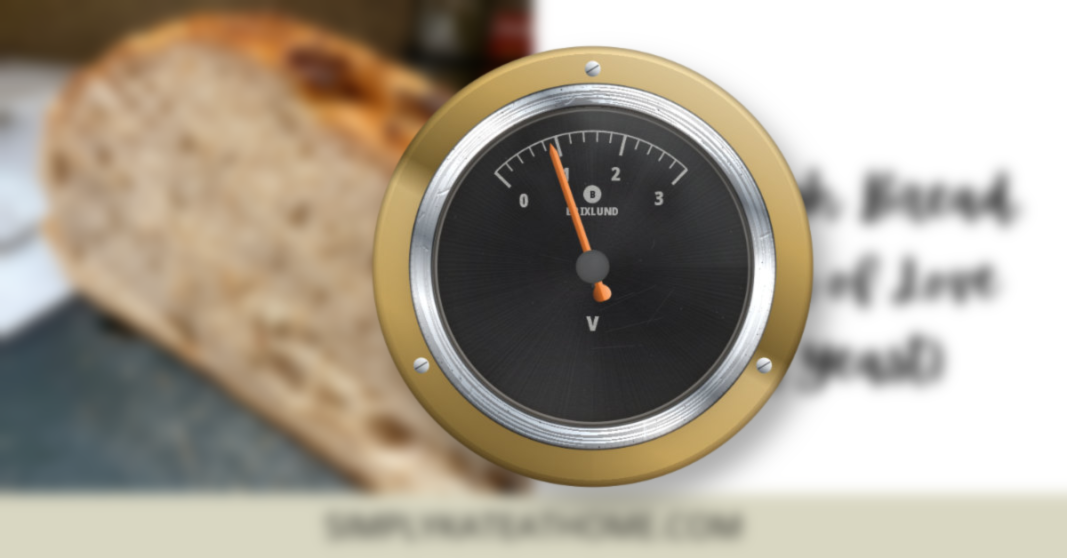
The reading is value=0.9 unit=V
